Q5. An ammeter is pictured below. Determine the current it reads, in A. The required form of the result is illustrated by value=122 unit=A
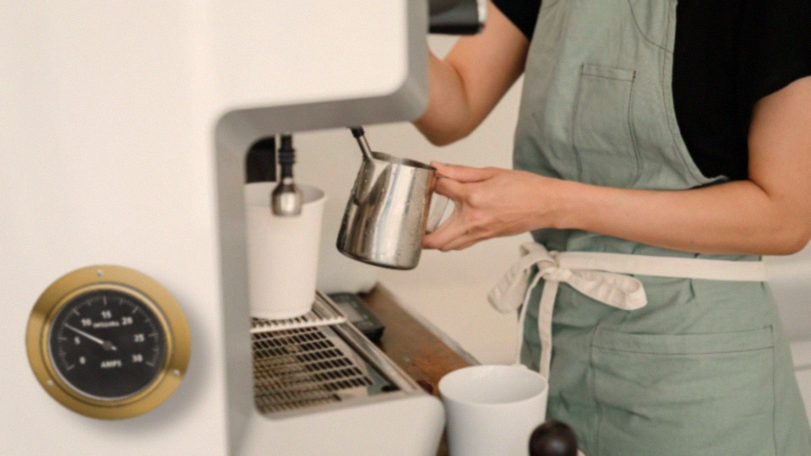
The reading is value=7.5 unit=A
